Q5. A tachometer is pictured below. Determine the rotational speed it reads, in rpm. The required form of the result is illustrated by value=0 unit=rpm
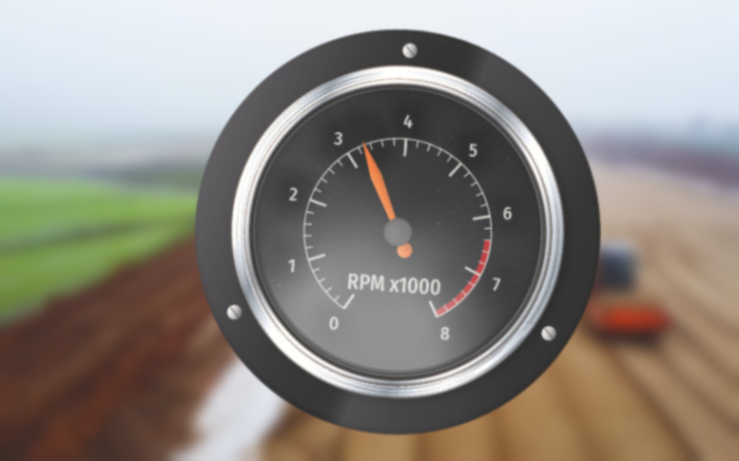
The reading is value=3300 unit=rpm
